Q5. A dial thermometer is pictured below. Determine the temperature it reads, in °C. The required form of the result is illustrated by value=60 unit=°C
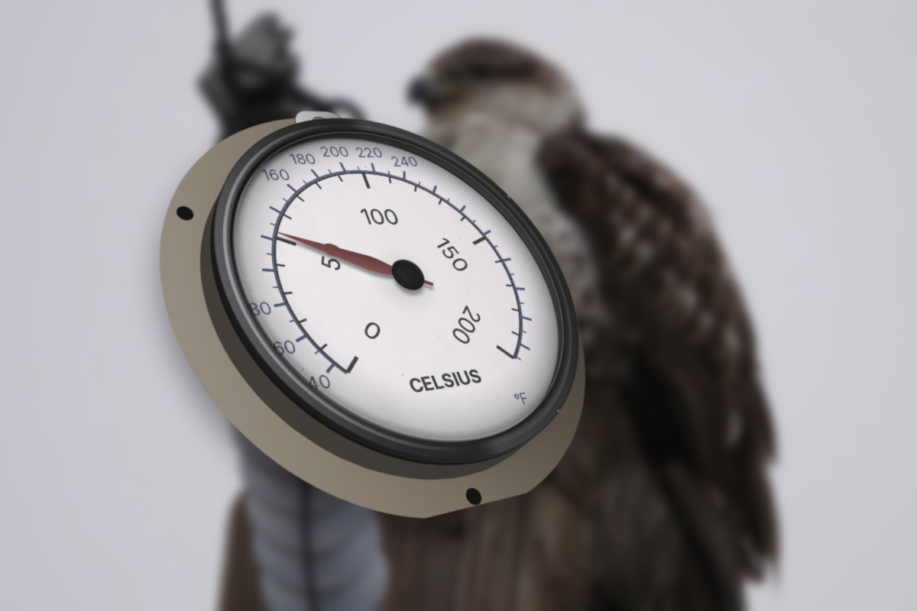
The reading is value=50 unit=°C
